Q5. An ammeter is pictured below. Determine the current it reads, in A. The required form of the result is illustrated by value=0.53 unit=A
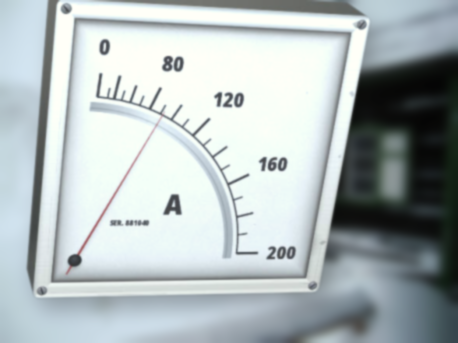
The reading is value=90 unit=A
